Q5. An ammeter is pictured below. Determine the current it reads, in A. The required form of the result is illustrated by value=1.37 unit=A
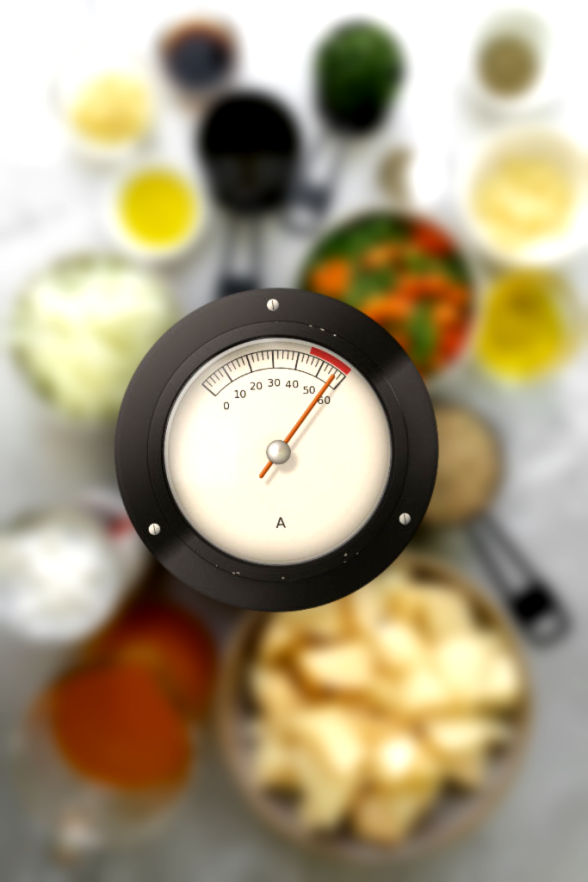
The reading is value=56 unit=A
